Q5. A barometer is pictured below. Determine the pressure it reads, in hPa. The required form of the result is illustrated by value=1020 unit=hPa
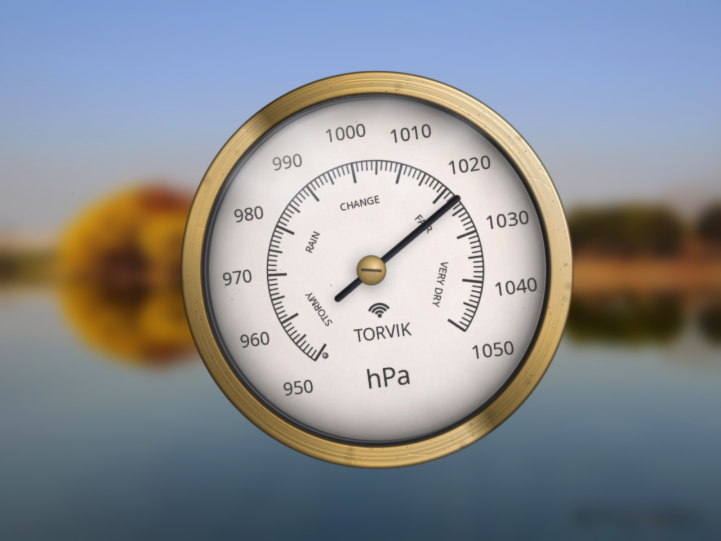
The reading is value=1023 unit=hPa
